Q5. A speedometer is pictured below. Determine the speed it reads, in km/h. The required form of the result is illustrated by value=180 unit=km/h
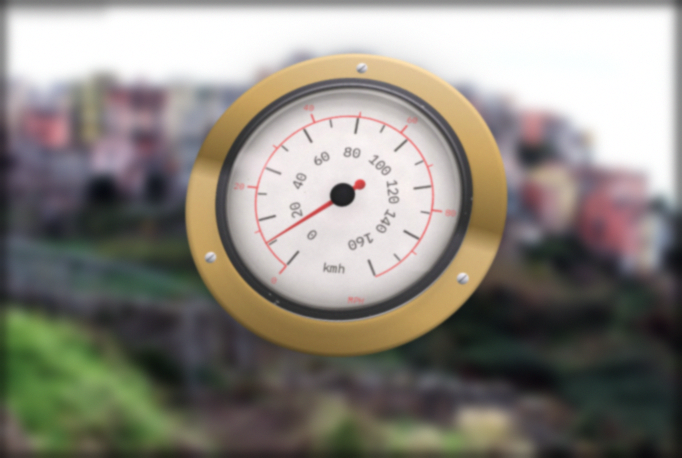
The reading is value=10 unit=km/h
